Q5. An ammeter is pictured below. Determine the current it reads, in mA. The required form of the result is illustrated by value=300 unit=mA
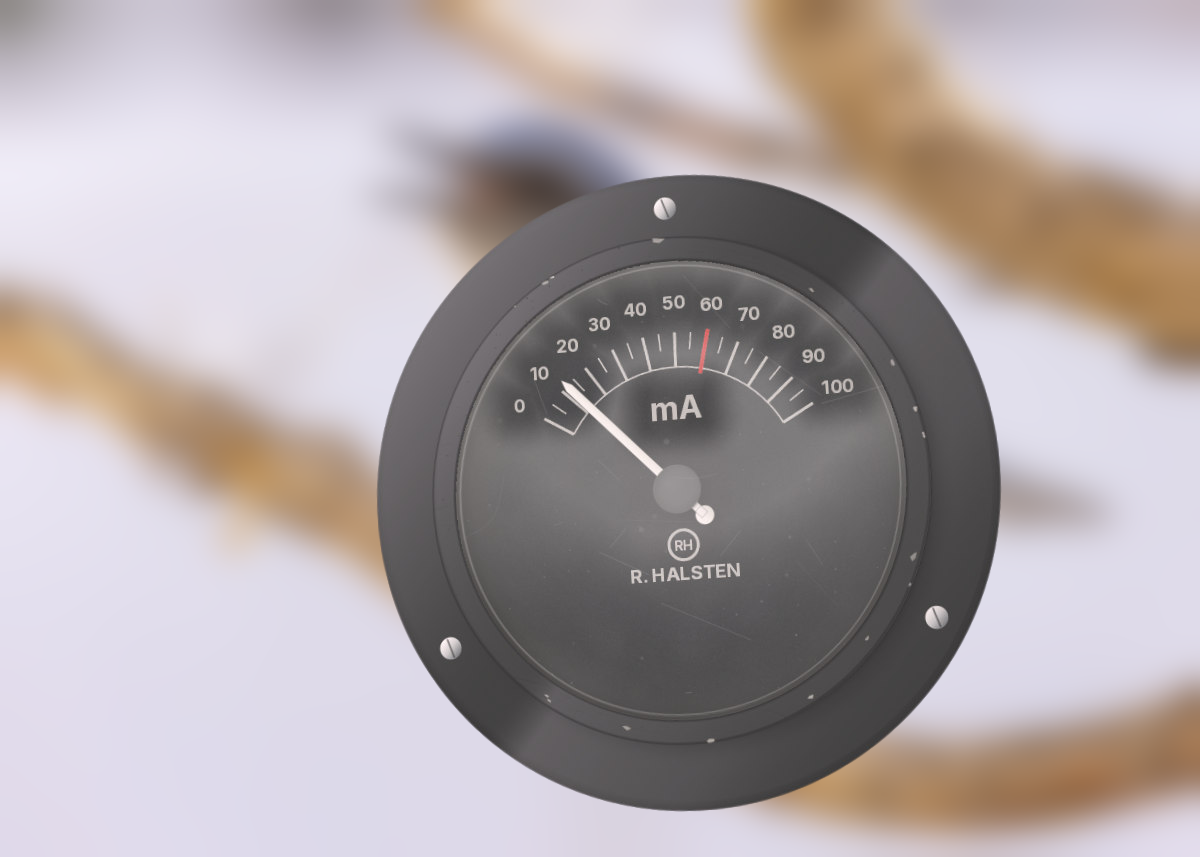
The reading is value=12.5 unit=mA
